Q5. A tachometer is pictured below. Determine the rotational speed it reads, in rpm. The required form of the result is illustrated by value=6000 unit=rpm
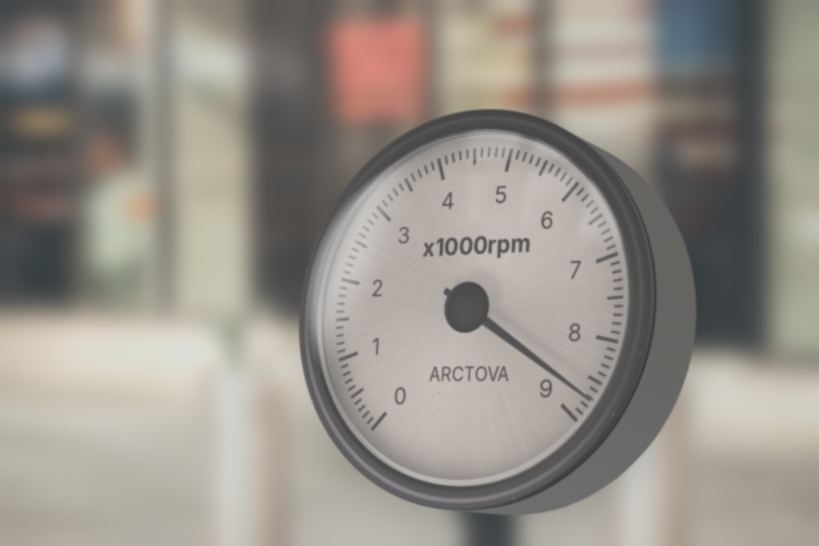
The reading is value=8700 unit=rpm
